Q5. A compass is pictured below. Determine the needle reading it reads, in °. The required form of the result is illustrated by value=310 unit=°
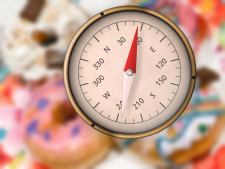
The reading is value=55 unit=°
